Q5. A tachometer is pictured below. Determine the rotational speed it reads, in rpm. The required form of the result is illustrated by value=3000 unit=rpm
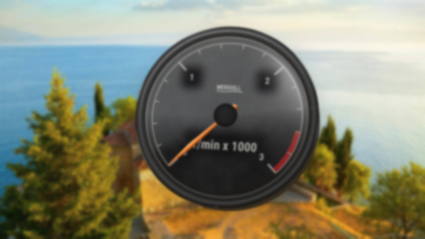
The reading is value=0 unit=rpm
